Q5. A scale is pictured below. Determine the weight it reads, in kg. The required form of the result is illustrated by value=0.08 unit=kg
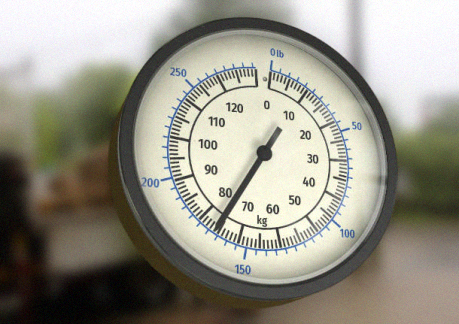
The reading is value=76 unit=kg
